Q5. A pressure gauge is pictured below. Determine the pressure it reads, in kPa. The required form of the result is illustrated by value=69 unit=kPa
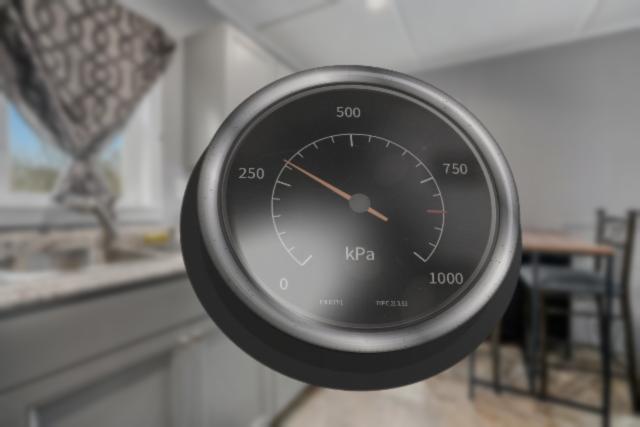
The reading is value=300 unit=kPa
